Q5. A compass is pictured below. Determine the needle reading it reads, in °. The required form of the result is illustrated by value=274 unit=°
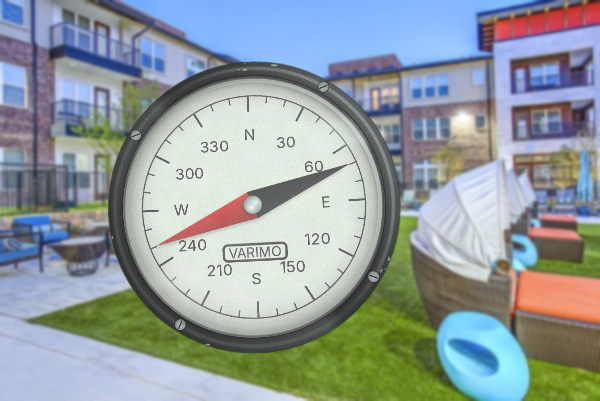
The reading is value=250 unit=°
